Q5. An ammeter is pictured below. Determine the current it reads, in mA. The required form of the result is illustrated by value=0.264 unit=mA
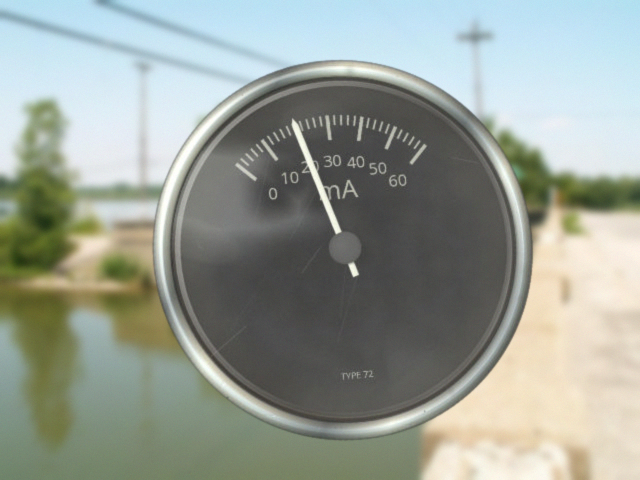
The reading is value=20 unit=mA
